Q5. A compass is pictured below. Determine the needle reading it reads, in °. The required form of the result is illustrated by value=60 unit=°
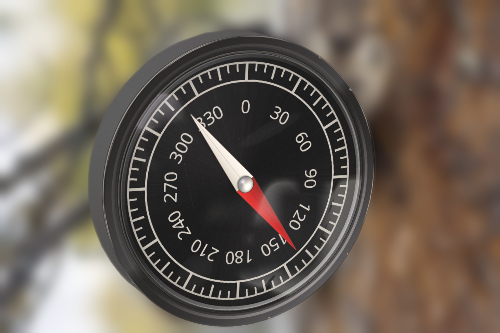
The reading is value=140 unit=°
